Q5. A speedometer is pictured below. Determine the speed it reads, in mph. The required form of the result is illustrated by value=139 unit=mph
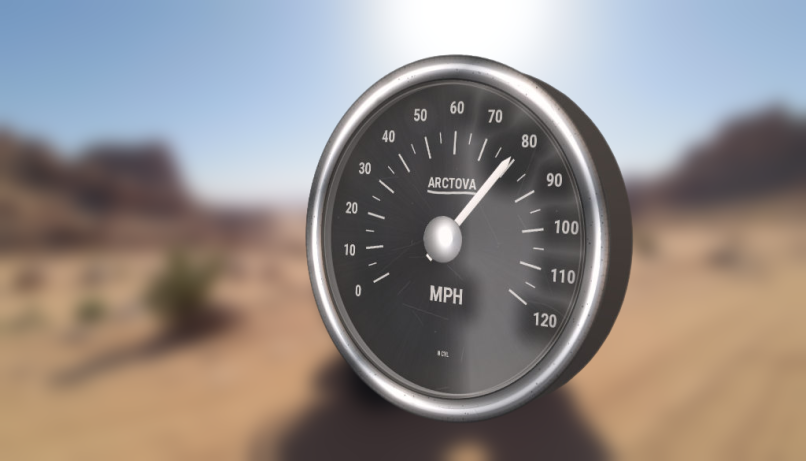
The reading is value=80 unit=mph
